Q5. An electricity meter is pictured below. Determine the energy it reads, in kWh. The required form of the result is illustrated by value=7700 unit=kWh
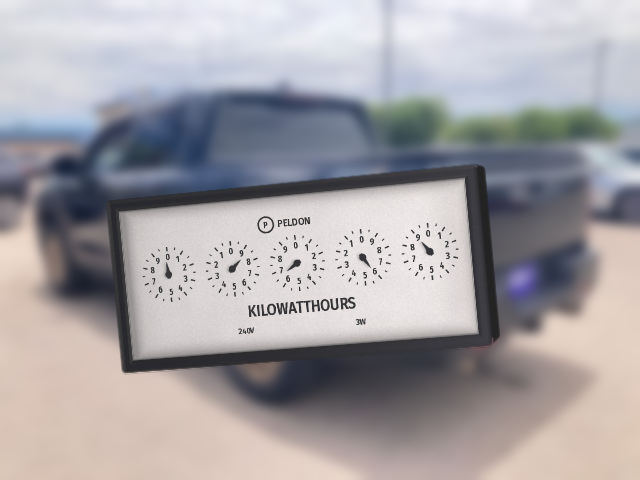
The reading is value=98659 unit=kWh
